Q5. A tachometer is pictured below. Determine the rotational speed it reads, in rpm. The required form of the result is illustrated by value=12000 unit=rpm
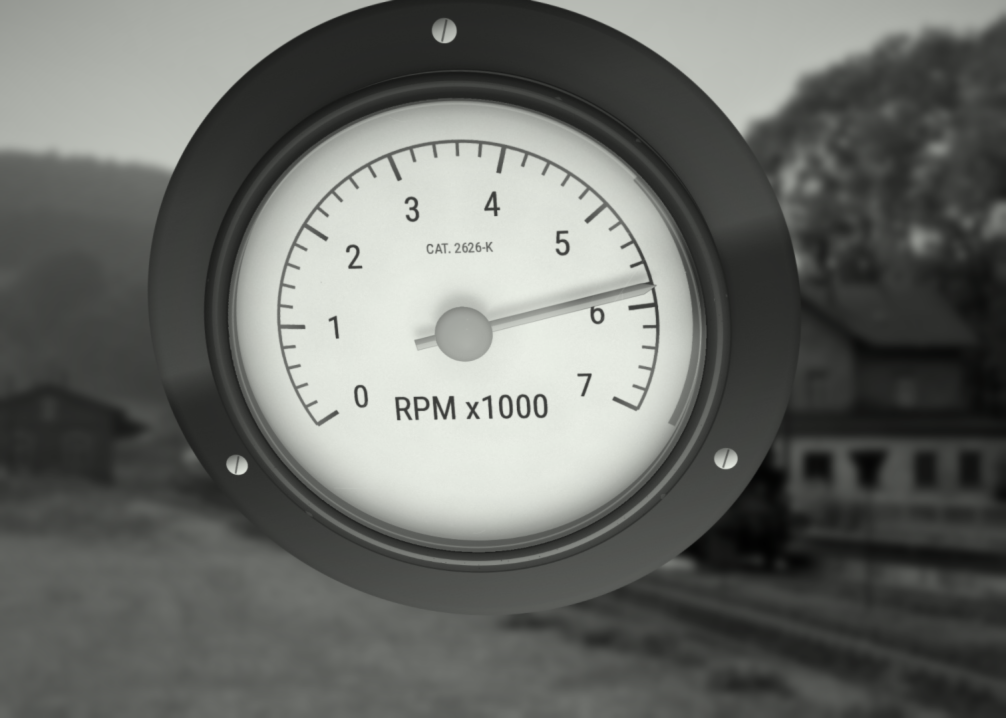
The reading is value=5800 unit=rpm
